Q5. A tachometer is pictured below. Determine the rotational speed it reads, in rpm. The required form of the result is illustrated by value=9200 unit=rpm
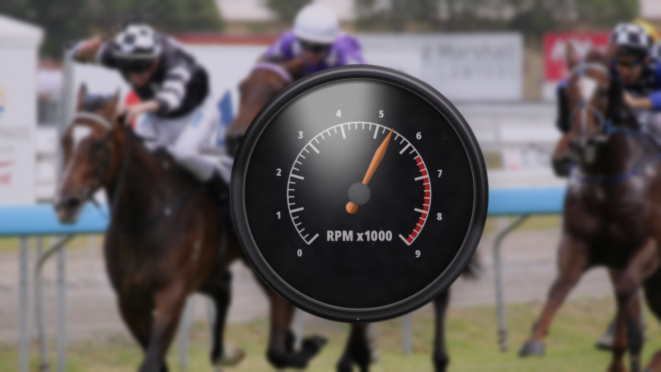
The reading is value=5400 unit=rpm
